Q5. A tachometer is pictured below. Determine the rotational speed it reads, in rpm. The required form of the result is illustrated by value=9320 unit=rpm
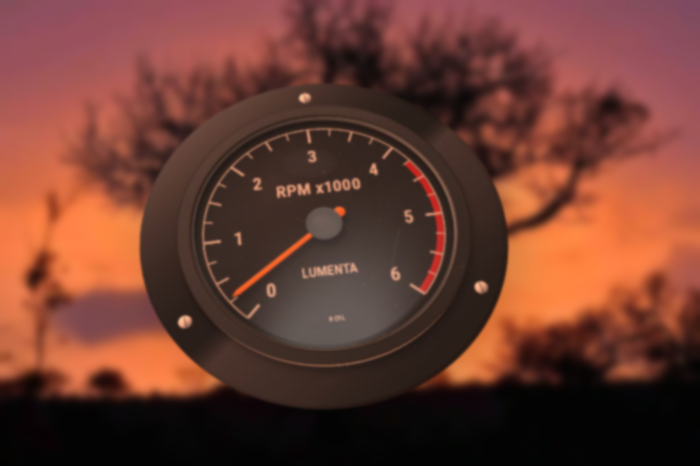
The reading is value=250 unit=rpm
